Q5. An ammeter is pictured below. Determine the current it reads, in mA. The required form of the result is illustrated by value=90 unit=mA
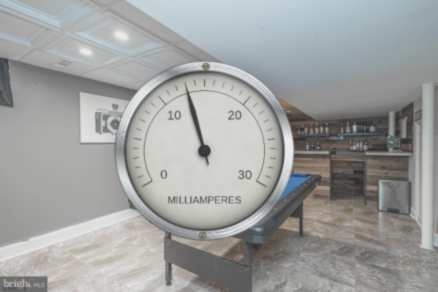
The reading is value=13 unit=mA
